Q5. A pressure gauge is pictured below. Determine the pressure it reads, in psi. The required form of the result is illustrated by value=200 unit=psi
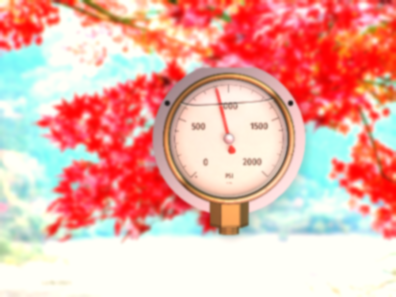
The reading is value=900 unit=psi
